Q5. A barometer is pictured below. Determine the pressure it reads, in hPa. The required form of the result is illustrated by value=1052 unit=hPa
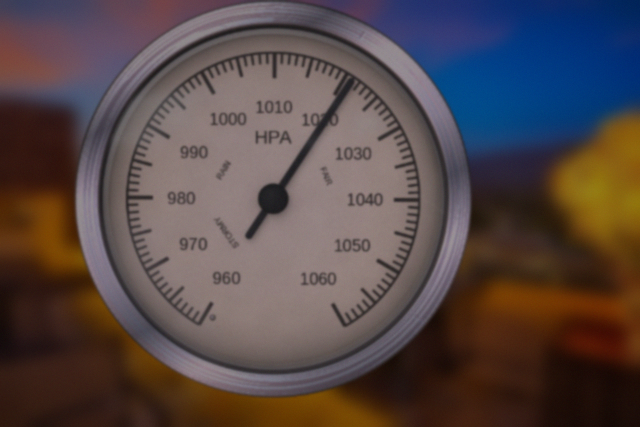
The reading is value=1021 unit=hPa
